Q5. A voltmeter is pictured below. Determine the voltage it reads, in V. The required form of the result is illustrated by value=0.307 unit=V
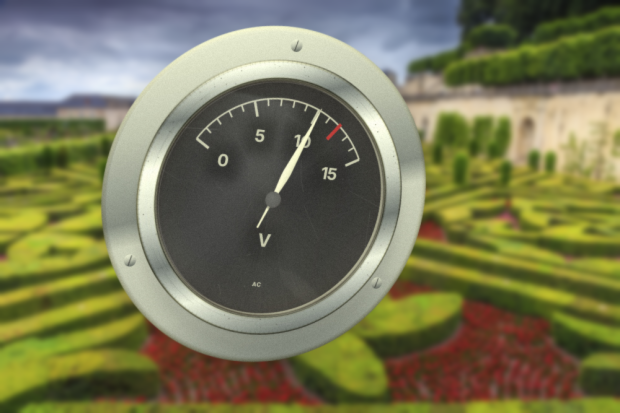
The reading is value=10 unit=V
